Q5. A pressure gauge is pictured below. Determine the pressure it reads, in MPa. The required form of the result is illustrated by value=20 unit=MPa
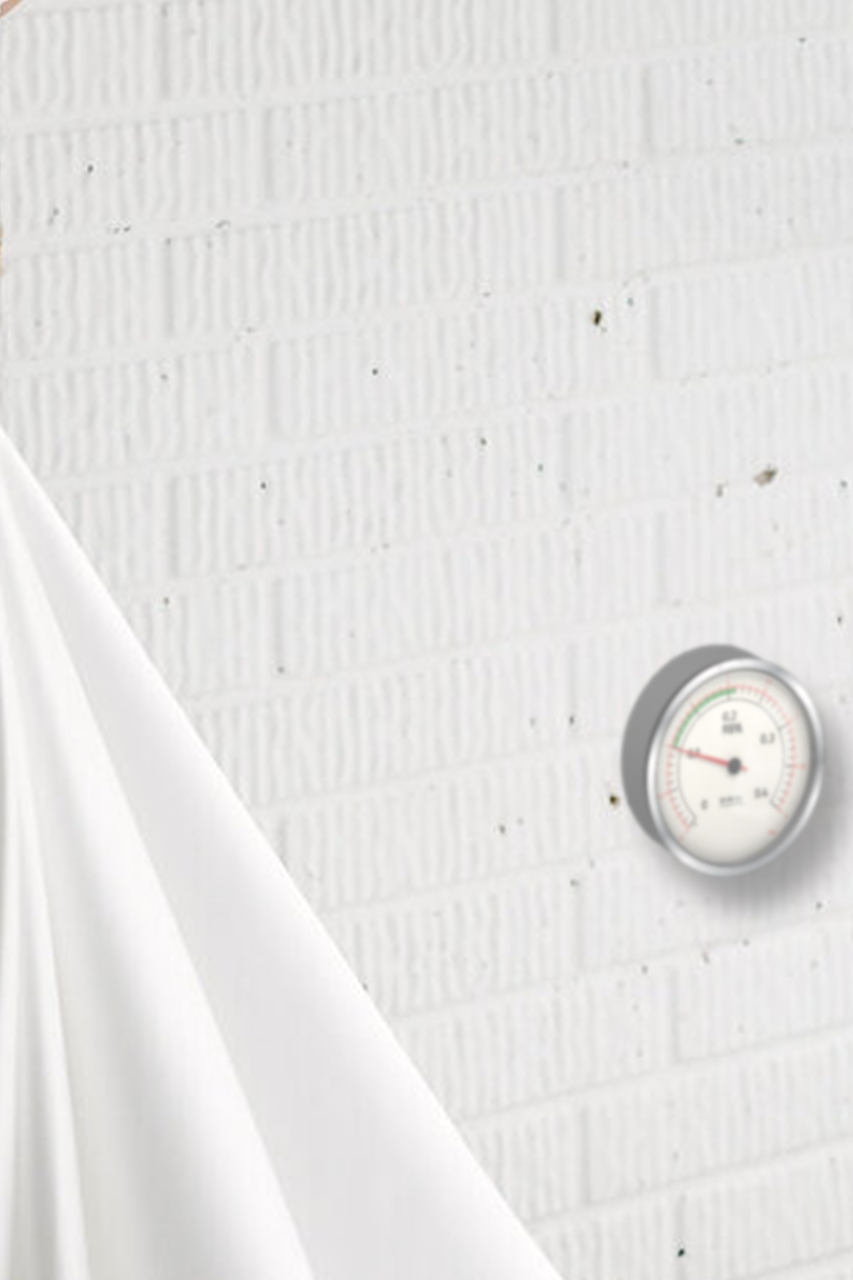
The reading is value=0.1 unit=MPa
